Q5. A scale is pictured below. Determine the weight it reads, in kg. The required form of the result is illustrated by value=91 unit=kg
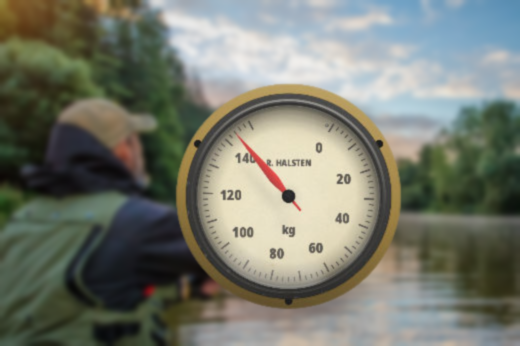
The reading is value=144 unit=kg
